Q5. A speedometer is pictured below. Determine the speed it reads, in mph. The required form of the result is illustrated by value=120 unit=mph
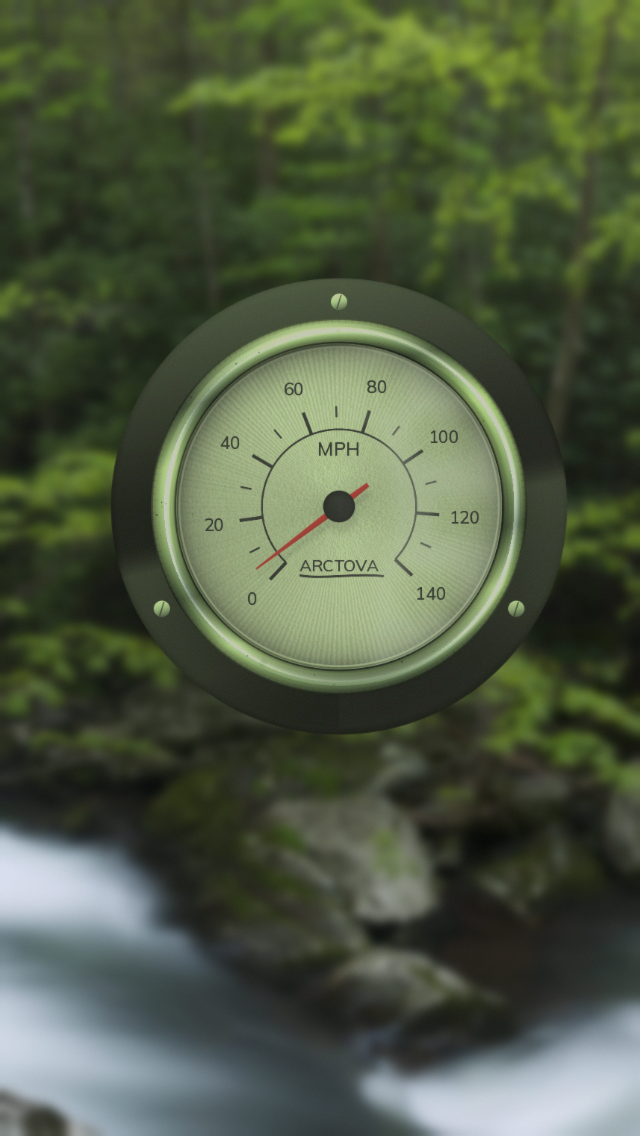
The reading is value=5 unit=mph
